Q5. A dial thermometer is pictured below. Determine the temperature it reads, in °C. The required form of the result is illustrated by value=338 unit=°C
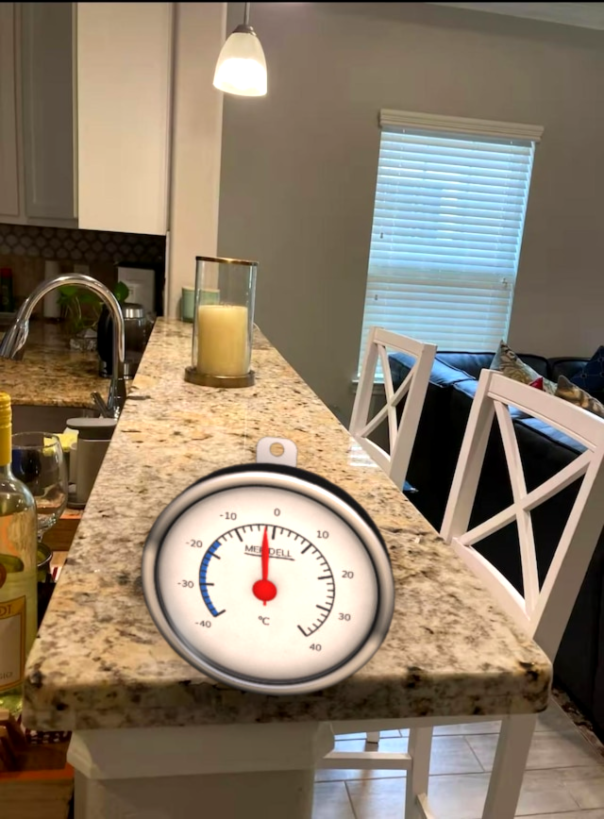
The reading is value=-2 unit=°C
